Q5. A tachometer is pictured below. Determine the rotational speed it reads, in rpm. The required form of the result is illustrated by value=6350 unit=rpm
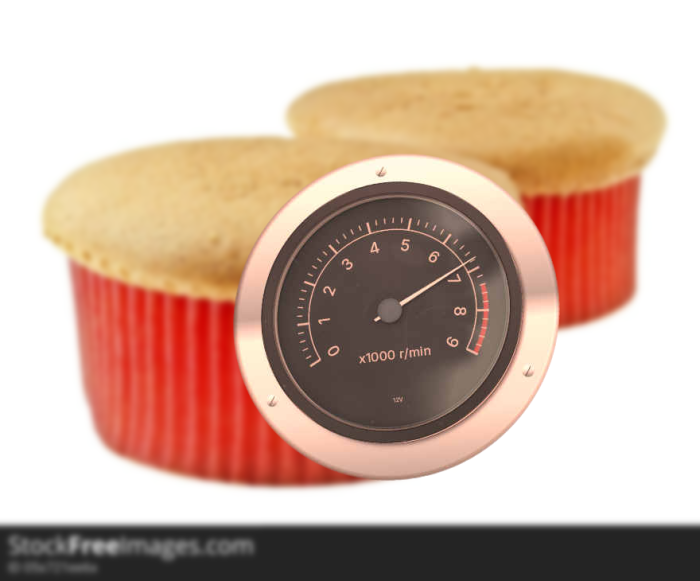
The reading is value=6800 unit=rpm
